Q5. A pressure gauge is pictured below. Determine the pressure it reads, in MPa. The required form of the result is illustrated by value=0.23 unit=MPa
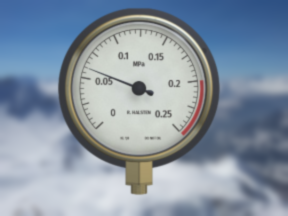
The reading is value=0.06 unit=MPa
